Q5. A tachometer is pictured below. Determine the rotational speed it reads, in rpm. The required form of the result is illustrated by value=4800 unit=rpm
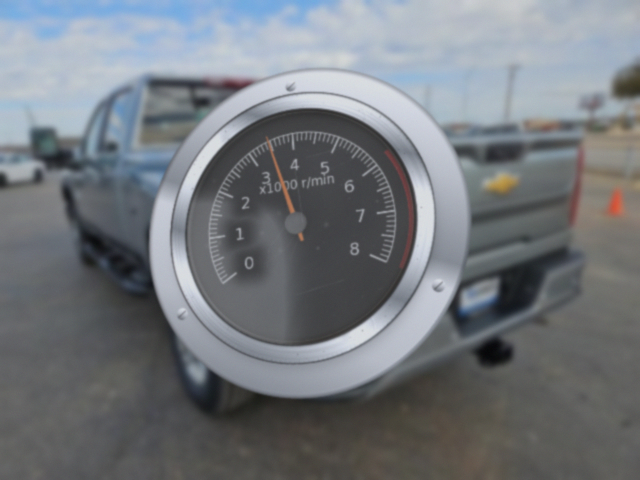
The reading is value=3500 unit=rpm
